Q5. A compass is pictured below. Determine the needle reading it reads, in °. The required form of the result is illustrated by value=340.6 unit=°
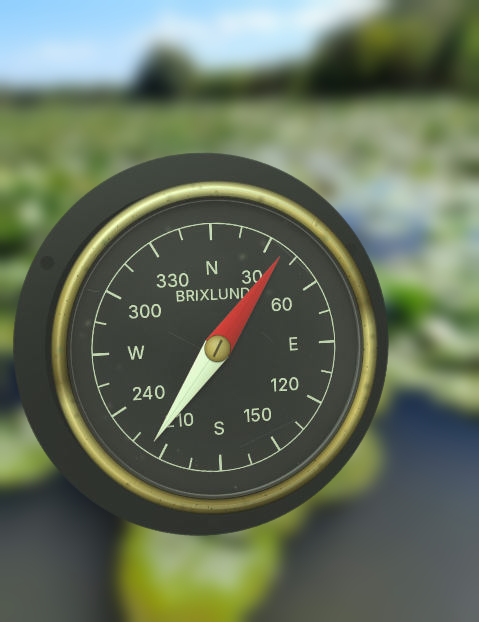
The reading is value=37.5 unit=°
